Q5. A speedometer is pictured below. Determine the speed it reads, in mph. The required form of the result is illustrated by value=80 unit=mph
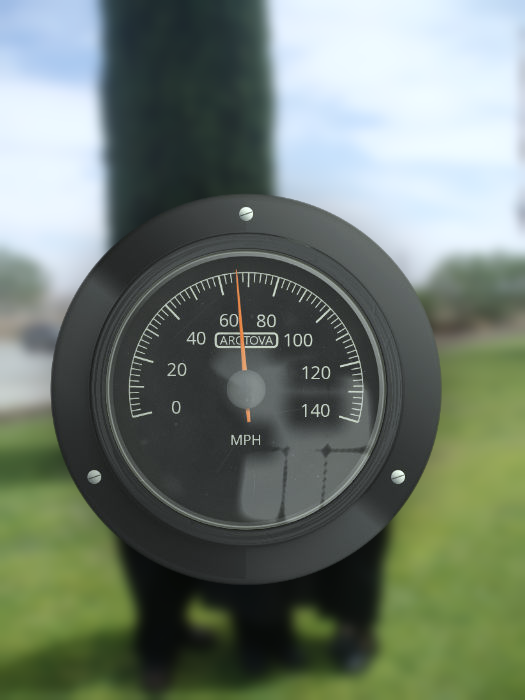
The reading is value=66 unit=mph
